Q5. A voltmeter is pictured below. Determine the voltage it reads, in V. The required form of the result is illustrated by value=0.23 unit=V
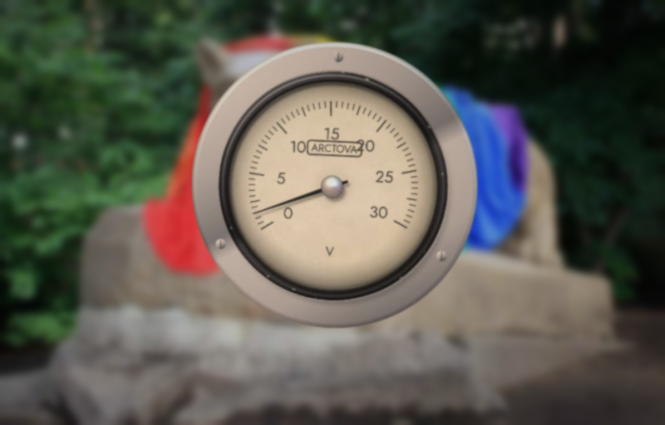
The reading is value=1.5 unit=V
